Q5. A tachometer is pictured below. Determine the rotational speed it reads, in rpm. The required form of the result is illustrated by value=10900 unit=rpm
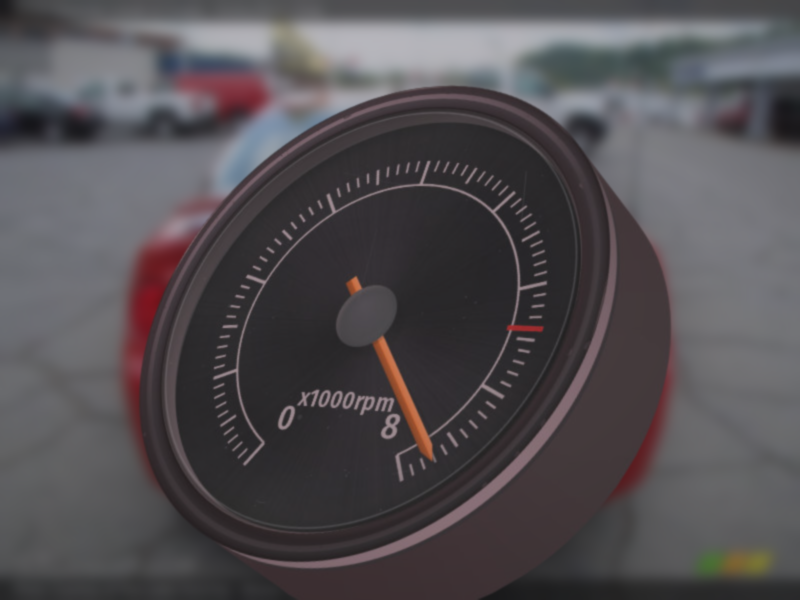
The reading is value=7700 unit=rpm
